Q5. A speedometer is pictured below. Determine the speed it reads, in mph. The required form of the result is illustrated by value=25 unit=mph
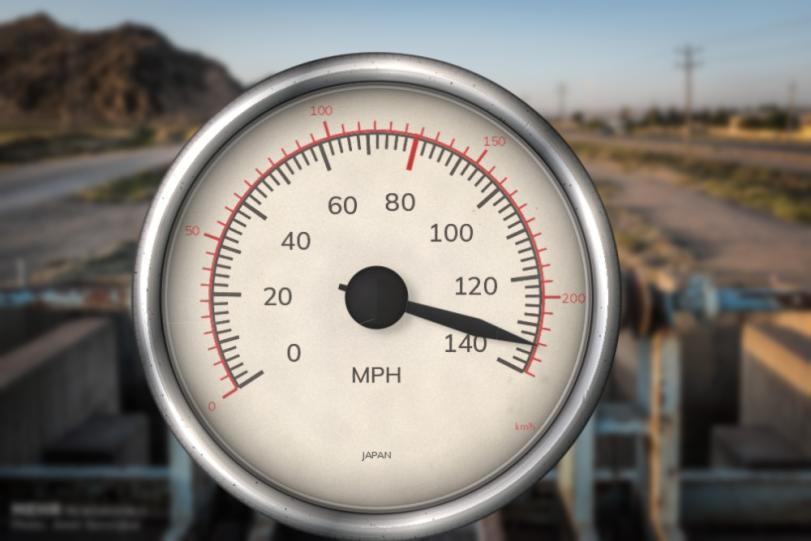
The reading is value=134 unit=mph
